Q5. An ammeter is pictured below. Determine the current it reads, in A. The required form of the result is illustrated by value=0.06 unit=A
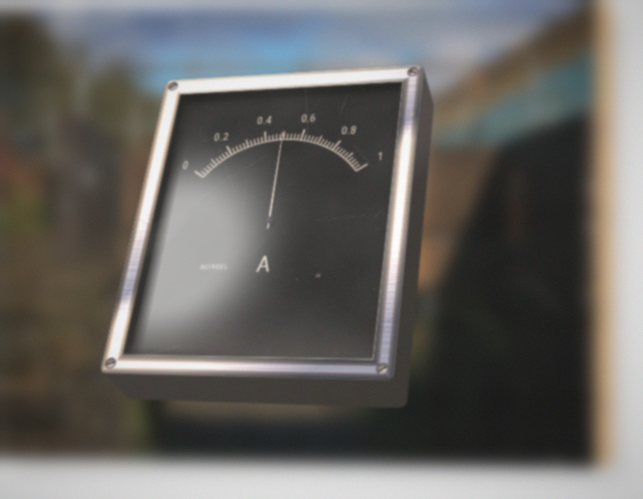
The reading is value=0.5 unit=A
